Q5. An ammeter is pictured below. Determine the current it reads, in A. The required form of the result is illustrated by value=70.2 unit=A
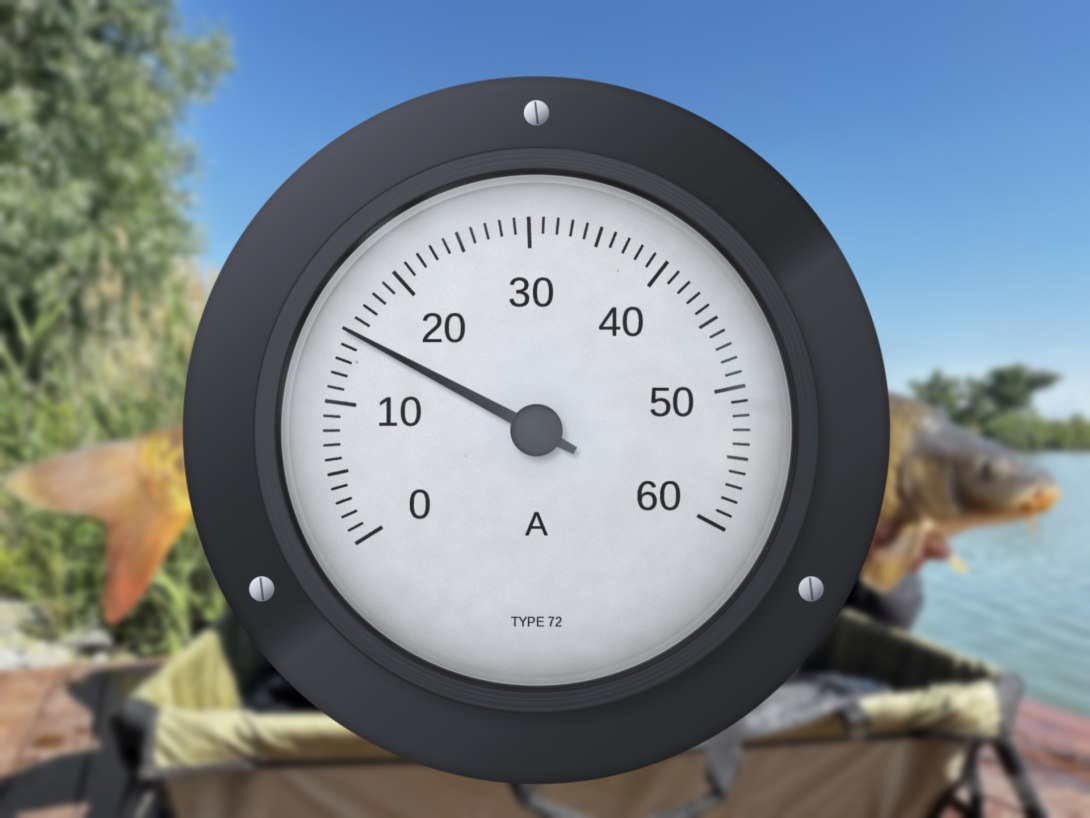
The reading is value=15 unit=A
